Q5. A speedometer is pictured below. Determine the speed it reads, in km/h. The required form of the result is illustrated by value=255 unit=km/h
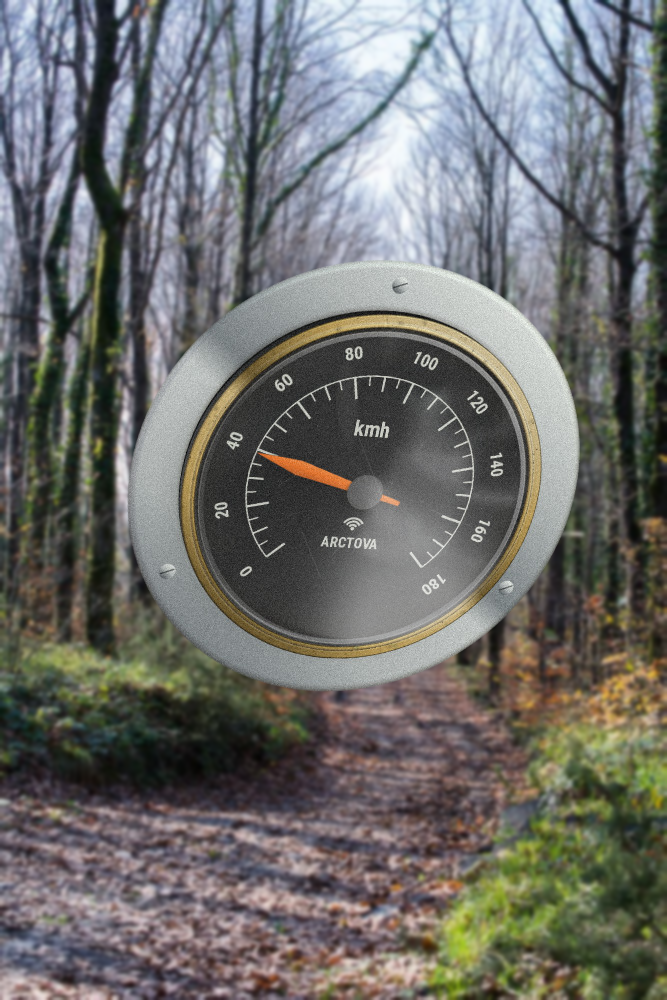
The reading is value=40 unit=km/h
